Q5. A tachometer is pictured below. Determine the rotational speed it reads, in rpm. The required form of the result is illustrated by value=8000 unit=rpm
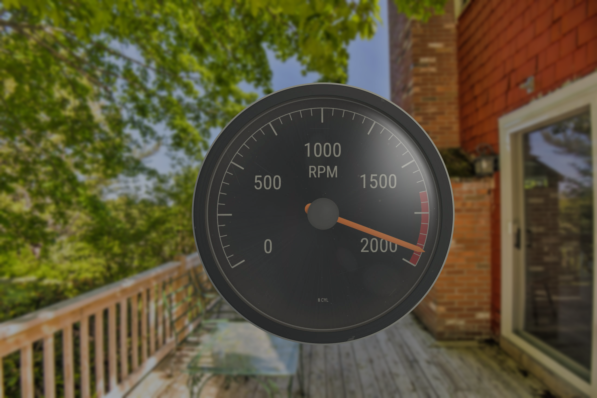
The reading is value=1925 unit=rpm
